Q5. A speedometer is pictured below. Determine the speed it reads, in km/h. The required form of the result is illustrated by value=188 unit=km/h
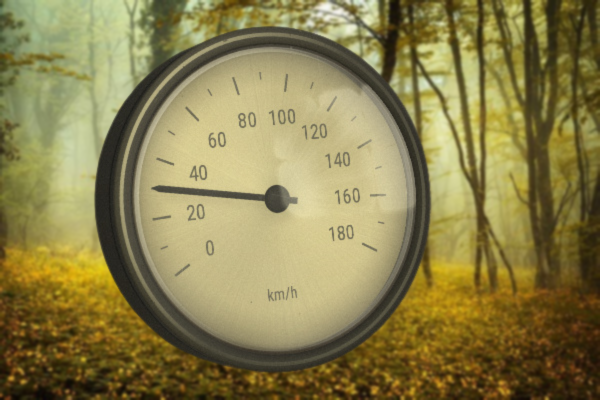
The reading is value=30 unit=km/h
